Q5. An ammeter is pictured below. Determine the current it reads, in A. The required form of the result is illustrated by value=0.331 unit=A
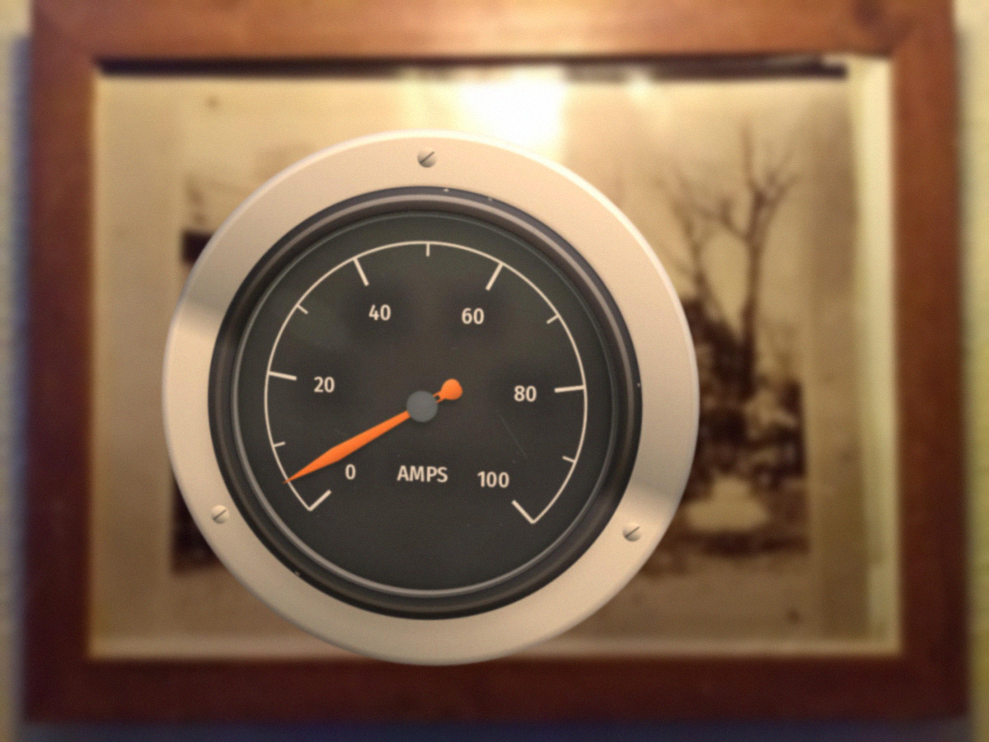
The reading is value=5 unit=A
